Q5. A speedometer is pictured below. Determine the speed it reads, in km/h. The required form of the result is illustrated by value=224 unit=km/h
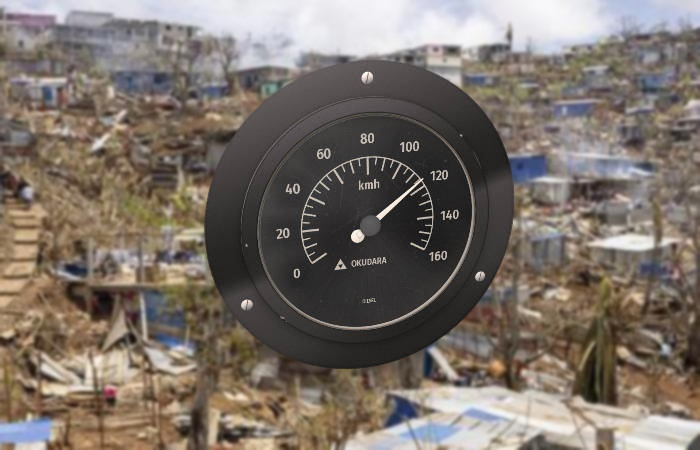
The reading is value=115 unit=km/h
